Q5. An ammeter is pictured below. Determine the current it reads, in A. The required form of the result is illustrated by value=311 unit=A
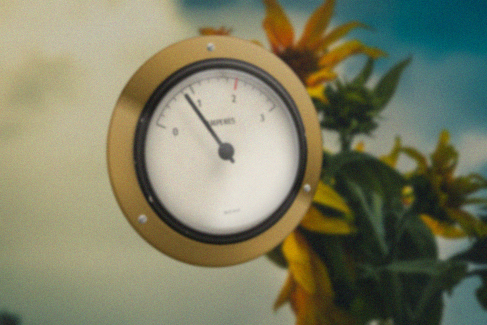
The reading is value=0.8 unit=A
